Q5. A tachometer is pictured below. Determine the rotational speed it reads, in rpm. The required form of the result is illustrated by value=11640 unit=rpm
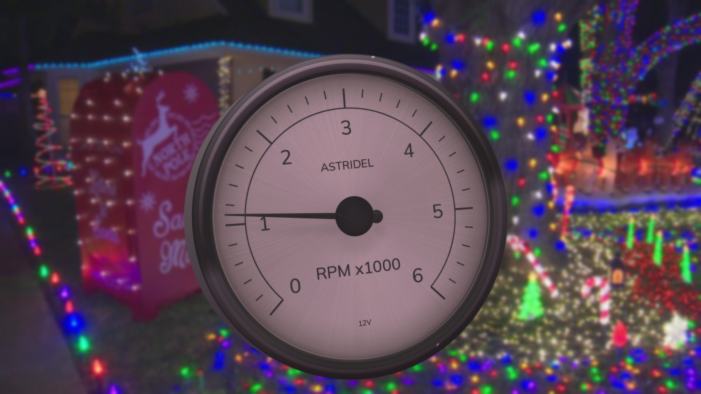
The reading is value=1100 unit=rpm
